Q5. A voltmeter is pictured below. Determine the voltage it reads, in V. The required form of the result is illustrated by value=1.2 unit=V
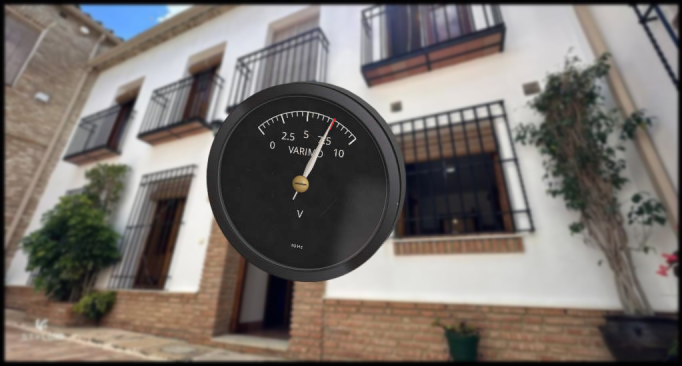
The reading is value=7.5 unit=V
